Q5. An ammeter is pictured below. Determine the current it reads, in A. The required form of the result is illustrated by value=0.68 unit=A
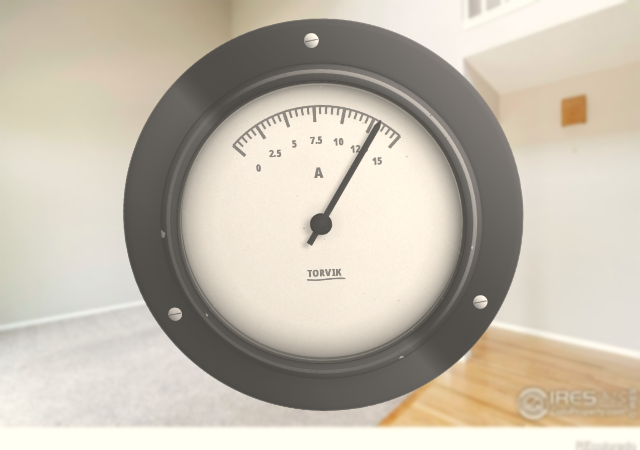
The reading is value=13 unit=A
